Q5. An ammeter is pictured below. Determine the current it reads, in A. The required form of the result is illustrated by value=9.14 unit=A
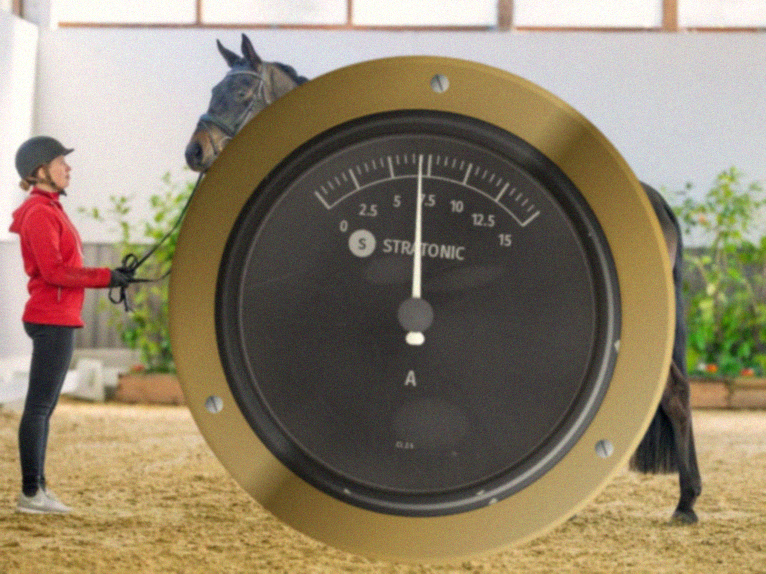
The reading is value=7 unit=A
